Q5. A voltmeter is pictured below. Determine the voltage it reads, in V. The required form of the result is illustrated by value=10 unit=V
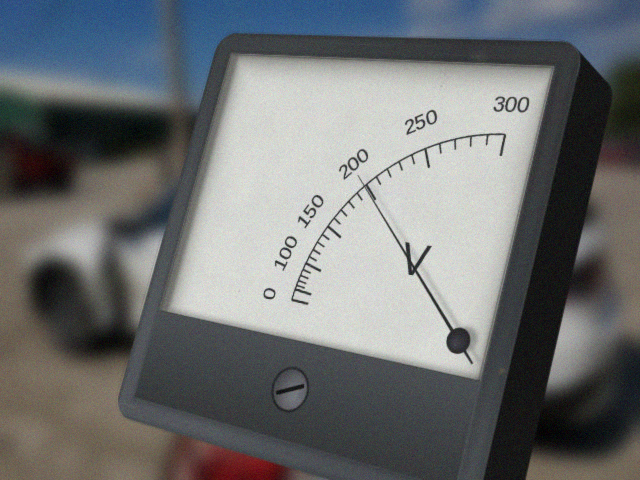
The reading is value=200 unit=V
